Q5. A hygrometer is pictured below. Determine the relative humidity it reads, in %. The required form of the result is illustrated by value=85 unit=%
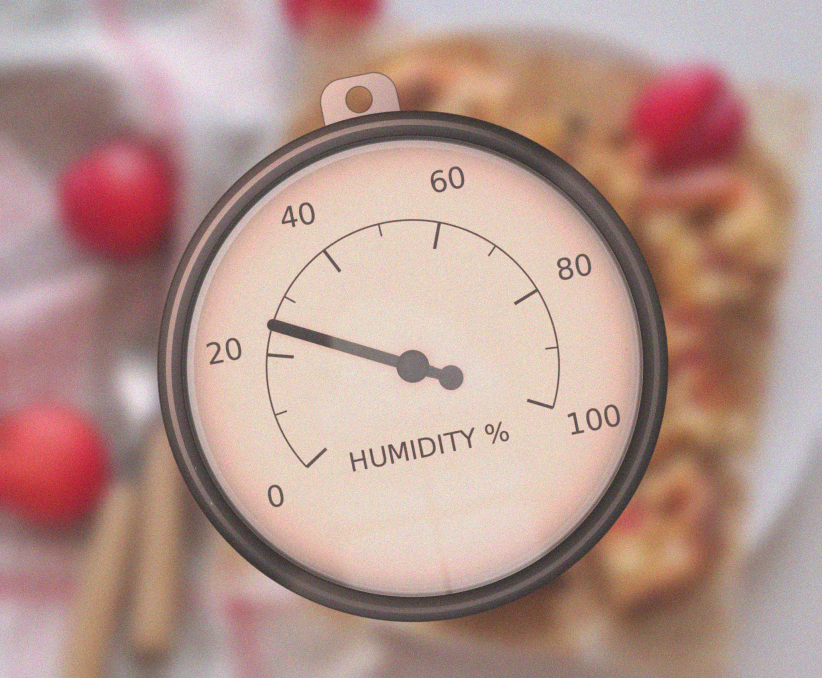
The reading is value=25 unit=%
